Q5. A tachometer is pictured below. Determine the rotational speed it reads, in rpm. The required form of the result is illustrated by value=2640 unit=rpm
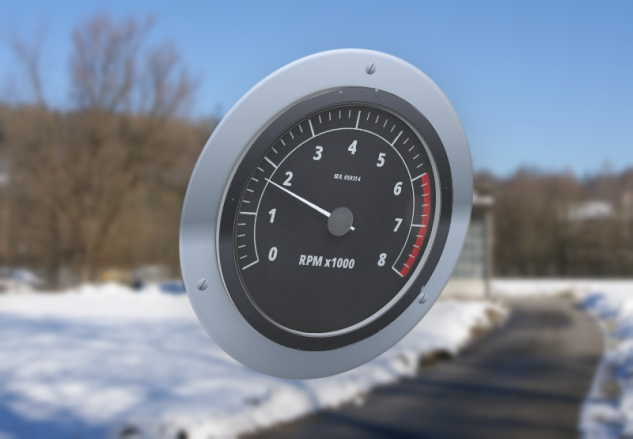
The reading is value=1700 unit=rpm
